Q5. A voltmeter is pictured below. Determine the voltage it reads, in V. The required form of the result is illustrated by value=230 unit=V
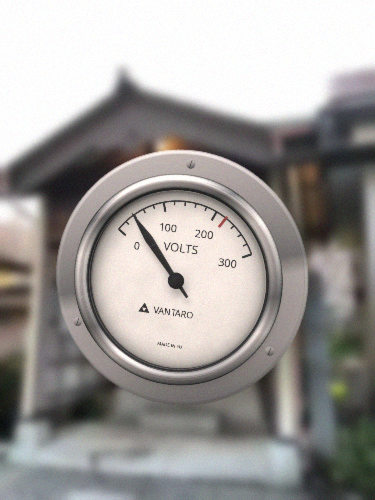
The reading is value=40 unit=V
